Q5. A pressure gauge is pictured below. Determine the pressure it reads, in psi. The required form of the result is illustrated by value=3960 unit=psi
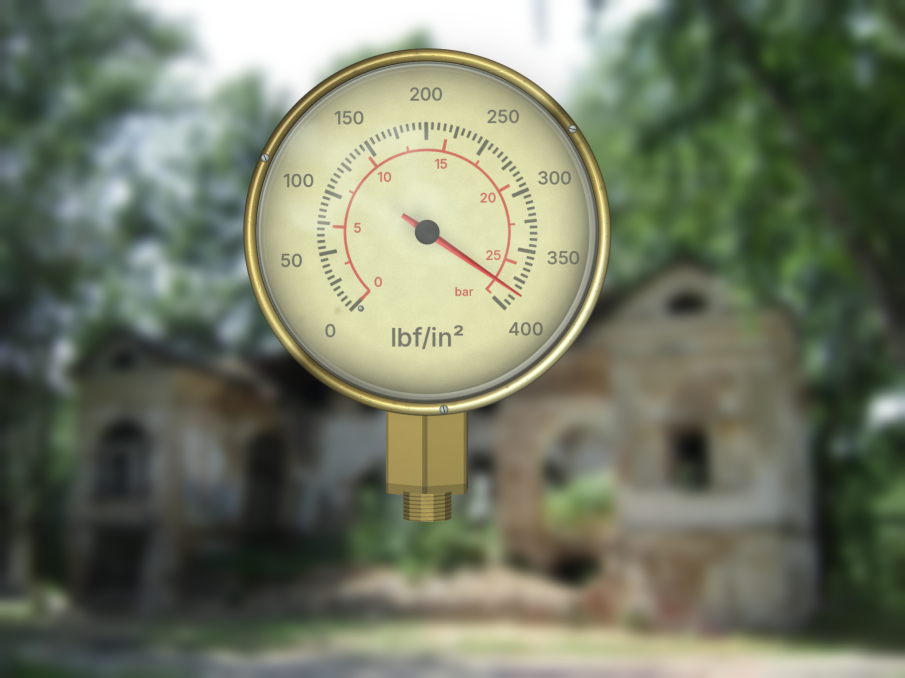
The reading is value=385 unit=psi
